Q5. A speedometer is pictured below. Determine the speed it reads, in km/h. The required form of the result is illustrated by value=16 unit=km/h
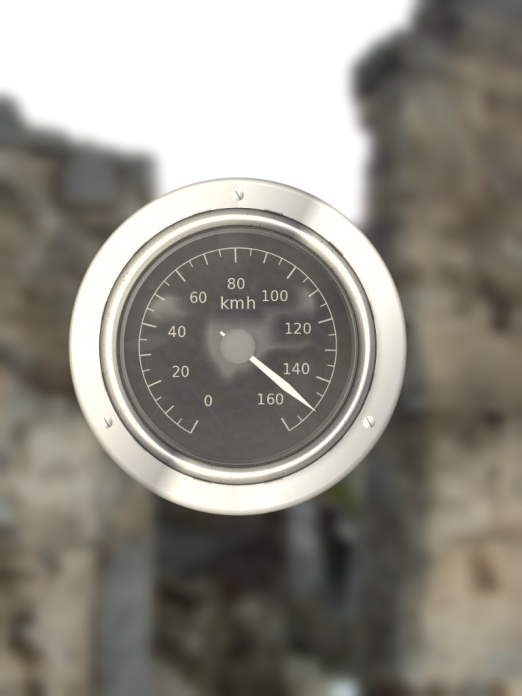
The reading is value=150 unit=km/h
